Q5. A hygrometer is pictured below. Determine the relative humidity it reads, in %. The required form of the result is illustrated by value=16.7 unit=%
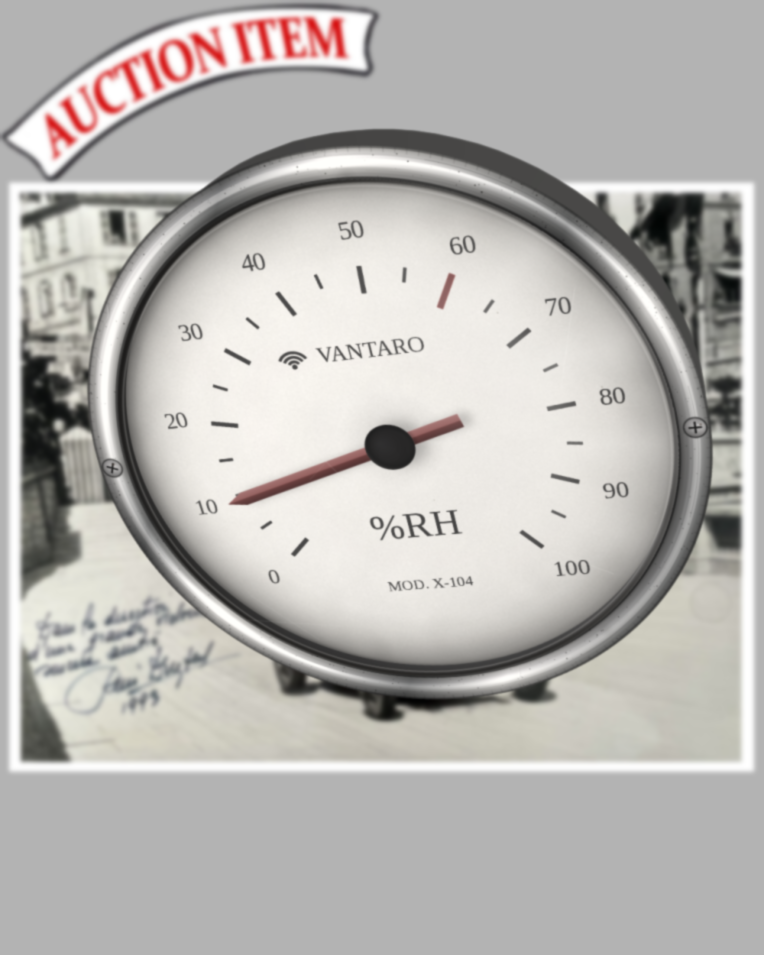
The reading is value=10 unit=%
